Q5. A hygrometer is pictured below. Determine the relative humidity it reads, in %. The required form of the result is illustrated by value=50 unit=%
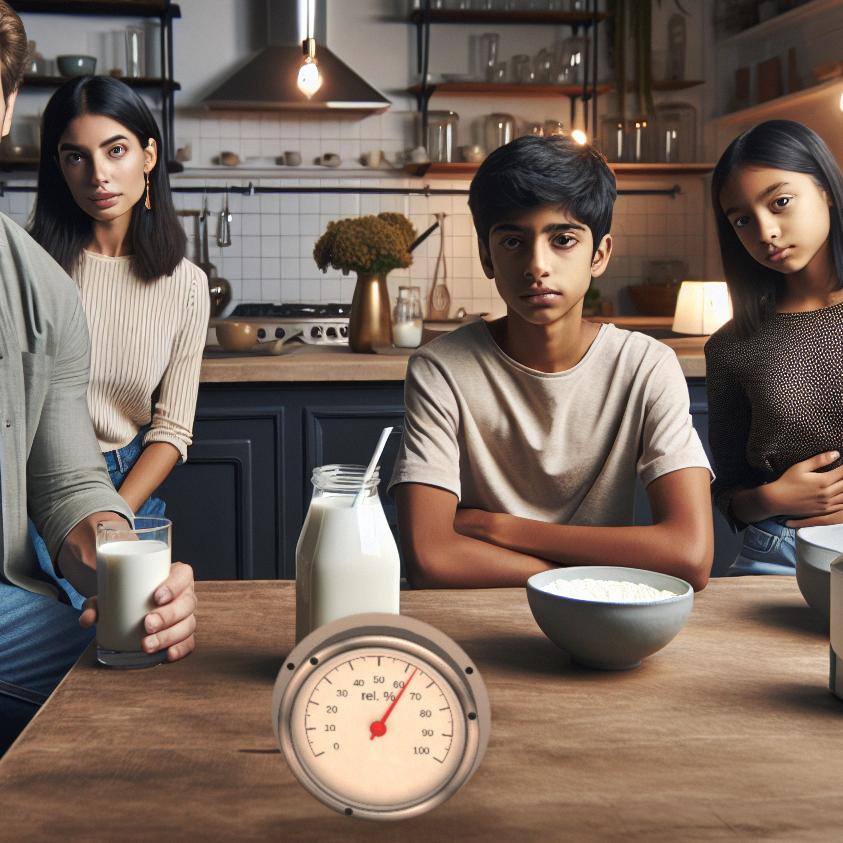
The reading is value=62.5 unit=%
